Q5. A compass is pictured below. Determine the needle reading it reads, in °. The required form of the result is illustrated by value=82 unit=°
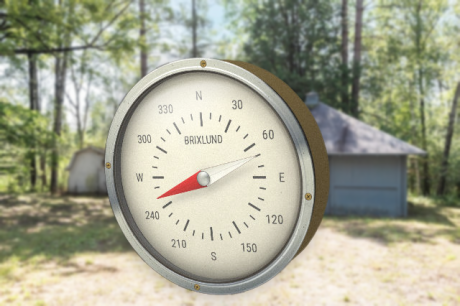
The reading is value=250 unit=°
